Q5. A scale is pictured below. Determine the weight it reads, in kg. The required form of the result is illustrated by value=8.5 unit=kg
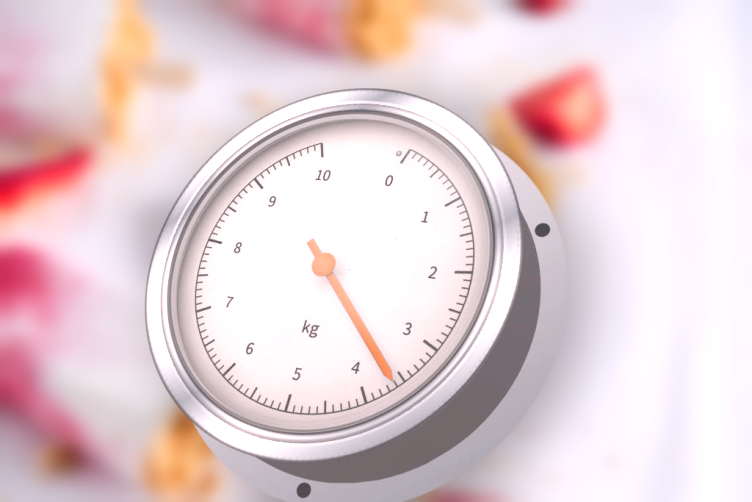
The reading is value=3.6 unit=kg
